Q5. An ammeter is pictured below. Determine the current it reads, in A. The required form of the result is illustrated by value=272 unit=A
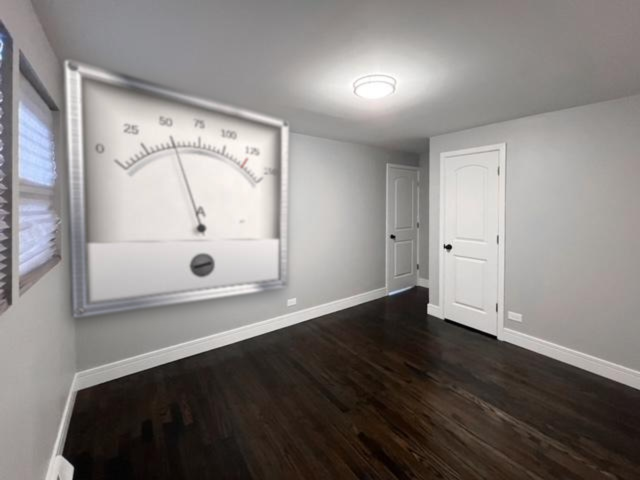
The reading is value=50 unit=A
